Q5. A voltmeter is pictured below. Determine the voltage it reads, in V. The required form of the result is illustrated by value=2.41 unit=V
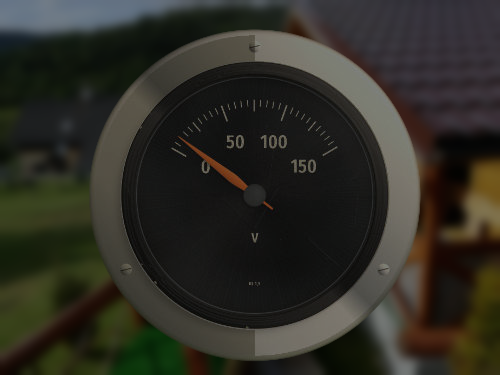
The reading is value=10 unit=V
